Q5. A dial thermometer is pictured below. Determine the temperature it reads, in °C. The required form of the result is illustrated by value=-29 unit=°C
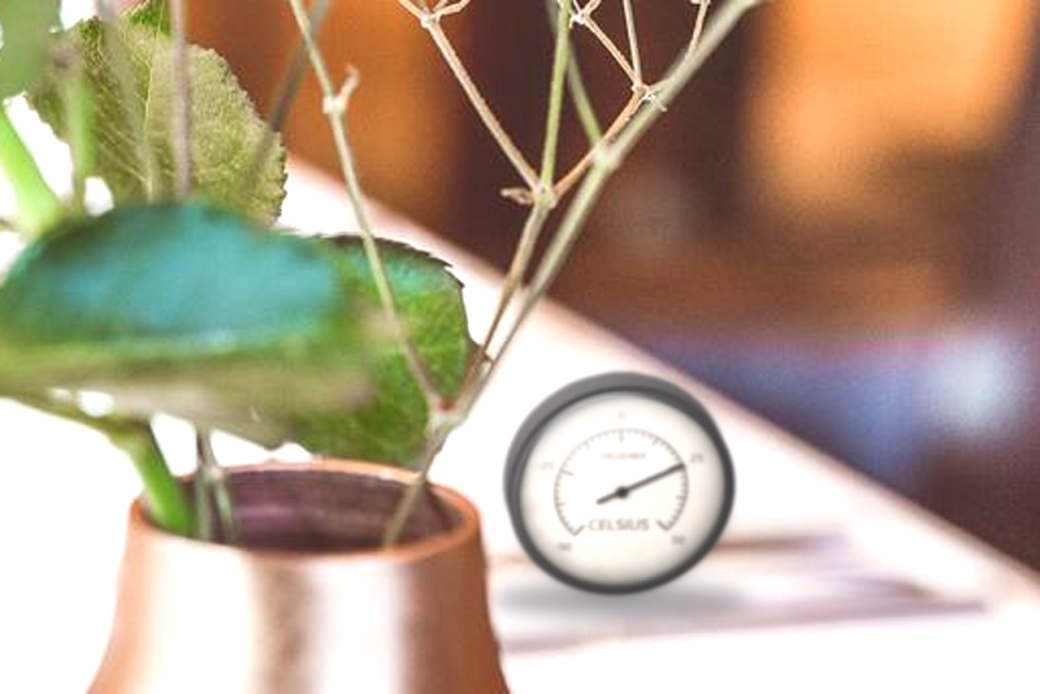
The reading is value=25 unit=°C
